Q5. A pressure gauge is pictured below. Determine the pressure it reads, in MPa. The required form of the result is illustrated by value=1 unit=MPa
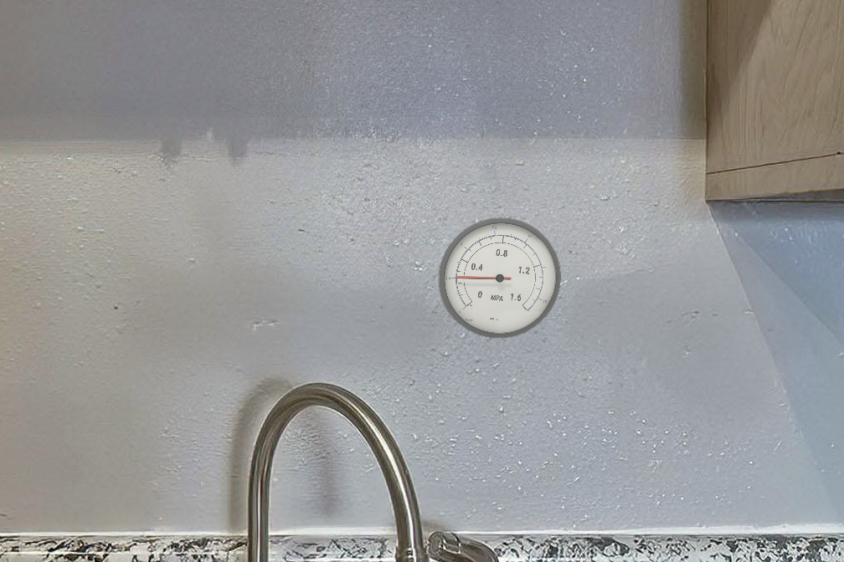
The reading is value=0.25 unit=MPa
